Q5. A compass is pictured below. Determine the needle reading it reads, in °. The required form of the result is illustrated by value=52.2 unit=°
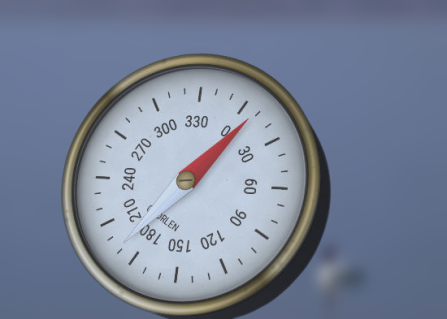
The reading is value=10 unit=°
